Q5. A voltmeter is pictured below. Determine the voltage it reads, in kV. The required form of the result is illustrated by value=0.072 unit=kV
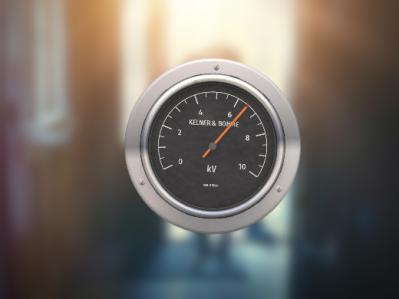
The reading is value=6.5 unit=kV
